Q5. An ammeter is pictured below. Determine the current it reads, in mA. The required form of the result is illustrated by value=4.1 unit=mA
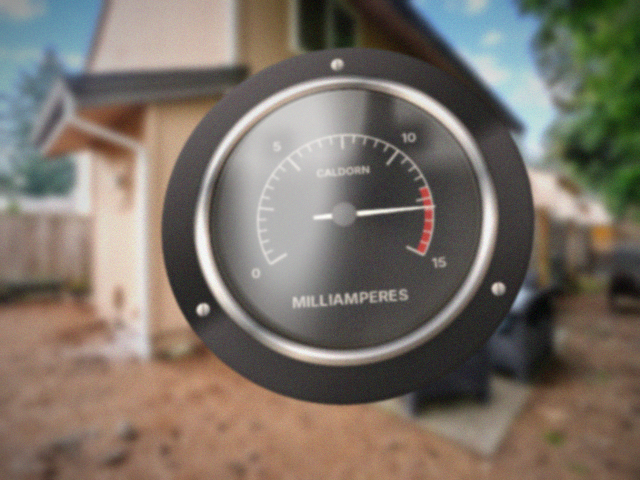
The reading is value=13 unit=mA
